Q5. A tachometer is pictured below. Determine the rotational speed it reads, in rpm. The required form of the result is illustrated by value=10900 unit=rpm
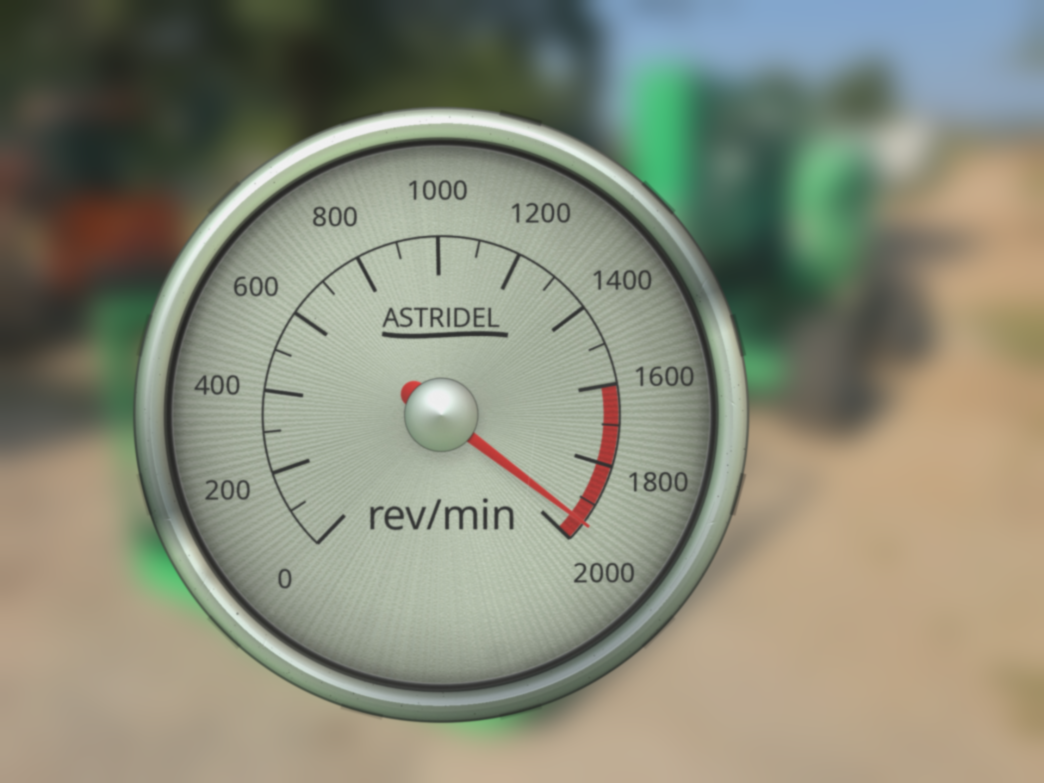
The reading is value=1950 unit=rpm
